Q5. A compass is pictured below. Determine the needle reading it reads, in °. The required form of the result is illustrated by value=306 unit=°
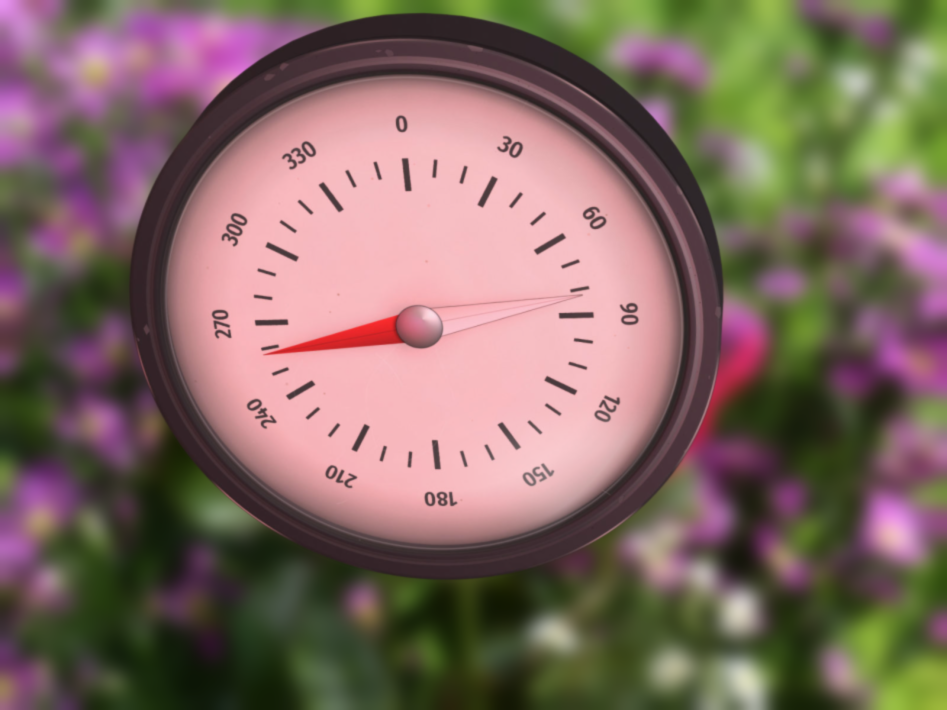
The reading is value=260 unit=°
